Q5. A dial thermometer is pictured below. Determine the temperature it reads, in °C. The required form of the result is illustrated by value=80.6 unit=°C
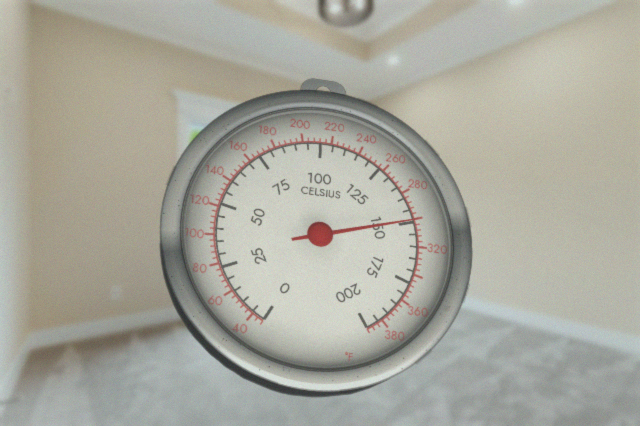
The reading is value=150 unit=°C
